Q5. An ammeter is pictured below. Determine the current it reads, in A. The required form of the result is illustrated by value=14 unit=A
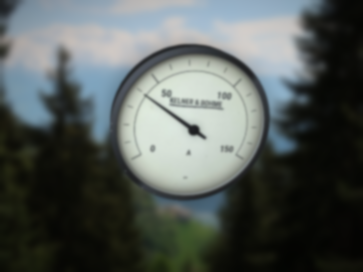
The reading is value=40 unit=A
